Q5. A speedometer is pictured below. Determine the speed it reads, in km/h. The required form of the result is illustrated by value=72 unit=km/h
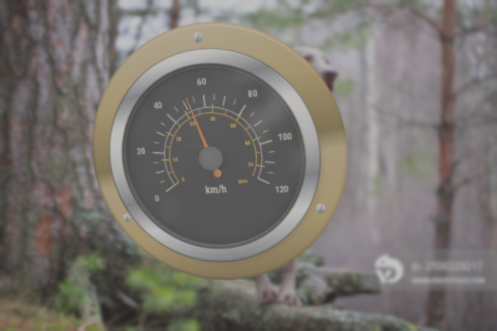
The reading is value=52.5 unit=km/h
